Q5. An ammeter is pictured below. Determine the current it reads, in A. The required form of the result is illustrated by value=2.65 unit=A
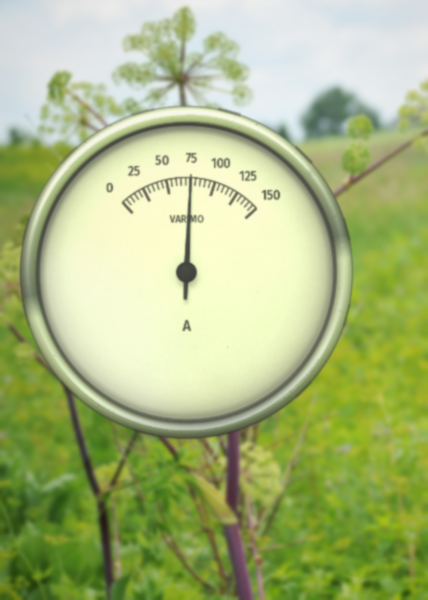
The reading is value=75 unit=A
